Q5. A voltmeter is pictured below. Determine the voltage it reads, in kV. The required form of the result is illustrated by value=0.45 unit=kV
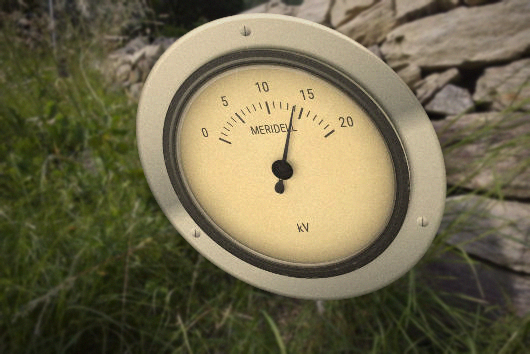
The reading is value=14 unit=kV
